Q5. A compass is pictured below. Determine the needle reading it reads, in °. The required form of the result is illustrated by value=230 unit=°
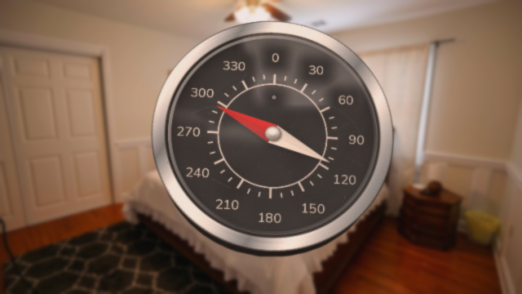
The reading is value=295 unit=°
